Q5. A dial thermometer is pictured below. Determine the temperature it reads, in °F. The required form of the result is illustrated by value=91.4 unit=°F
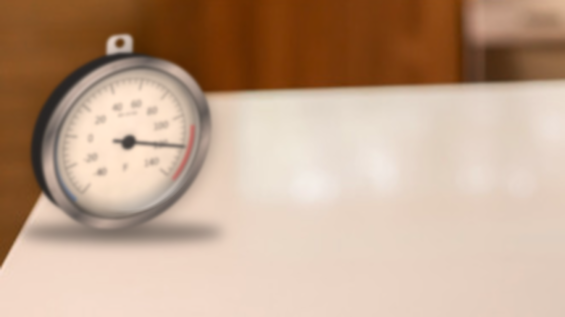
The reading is value=120 unit=°F
